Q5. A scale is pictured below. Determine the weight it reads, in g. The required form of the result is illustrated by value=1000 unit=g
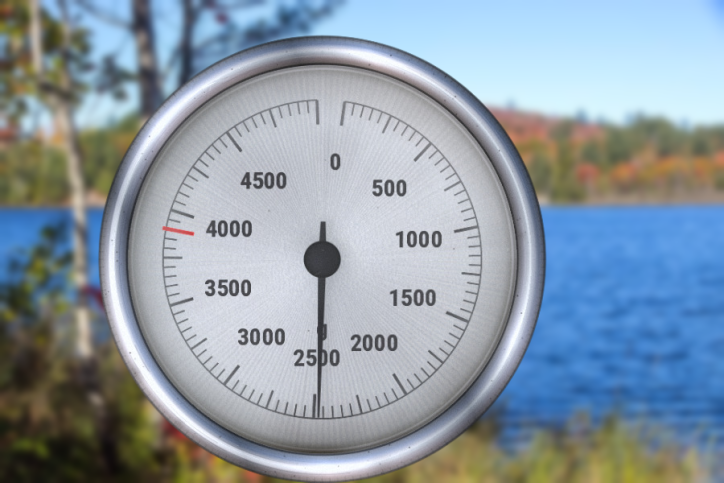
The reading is value=2475 unit=g
